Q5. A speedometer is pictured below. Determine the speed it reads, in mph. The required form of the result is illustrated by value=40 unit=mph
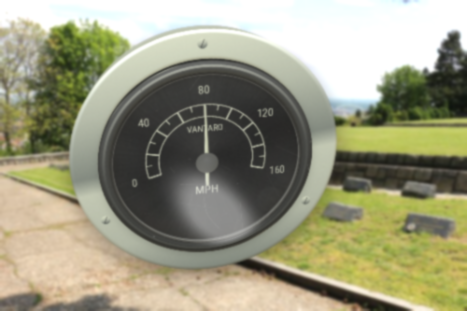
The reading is value=80 unit=mph
